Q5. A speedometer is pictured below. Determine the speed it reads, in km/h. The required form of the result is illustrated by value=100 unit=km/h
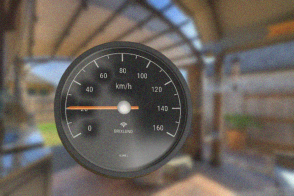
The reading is value=20 unit=km/h
